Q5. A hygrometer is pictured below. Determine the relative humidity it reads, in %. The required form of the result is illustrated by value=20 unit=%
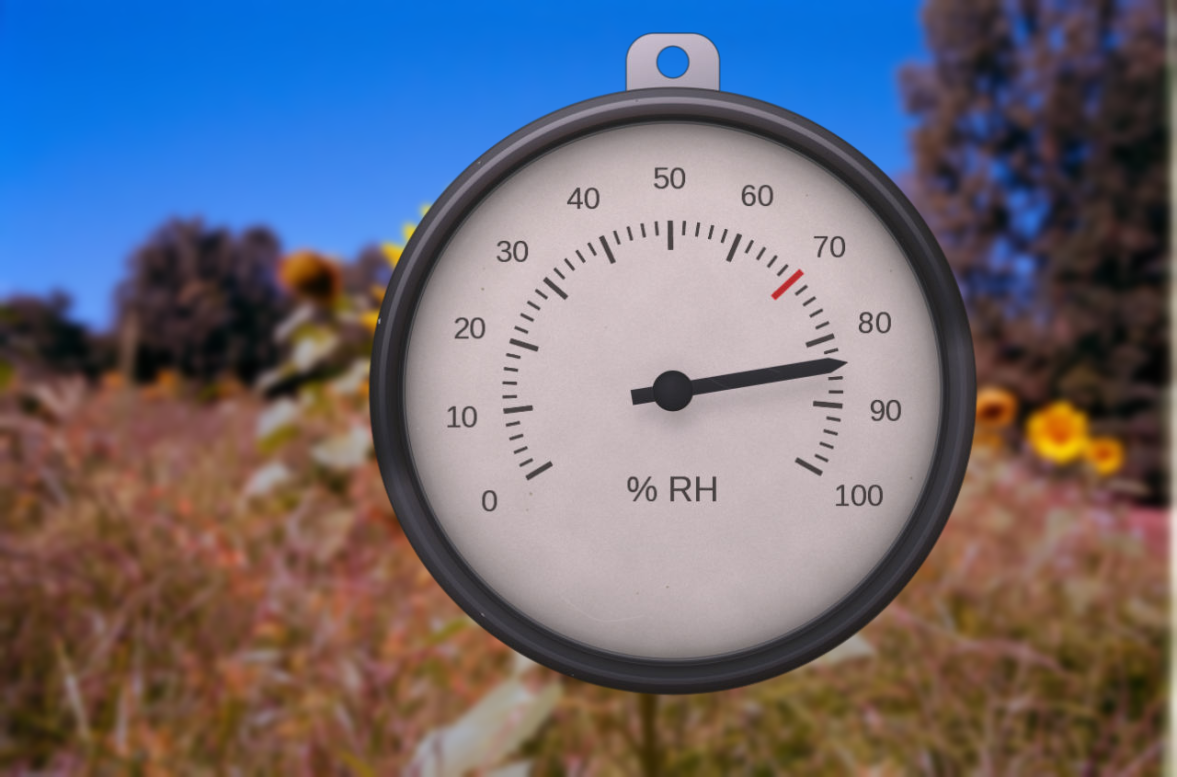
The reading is value=84 unit=%
